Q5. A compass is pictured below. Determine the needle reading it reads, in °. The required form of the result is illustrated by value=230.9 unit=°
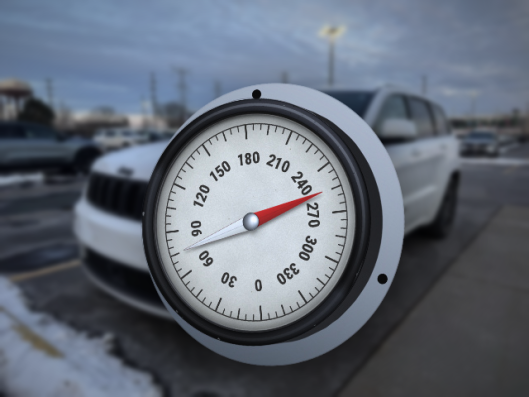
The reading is value=255 unit=°
